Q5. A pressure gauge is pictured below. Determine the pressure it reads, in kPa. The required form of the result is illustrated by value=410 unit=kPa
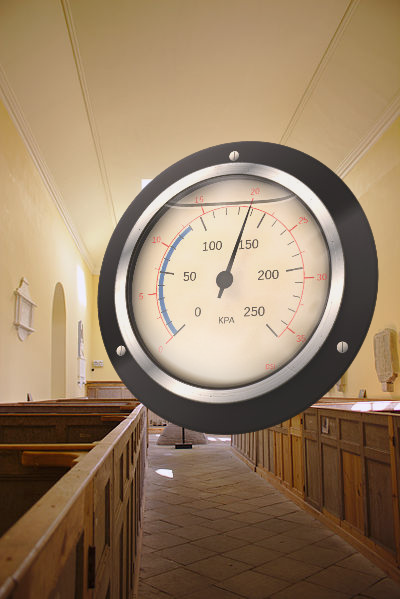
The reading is value=140 unit=kPa
